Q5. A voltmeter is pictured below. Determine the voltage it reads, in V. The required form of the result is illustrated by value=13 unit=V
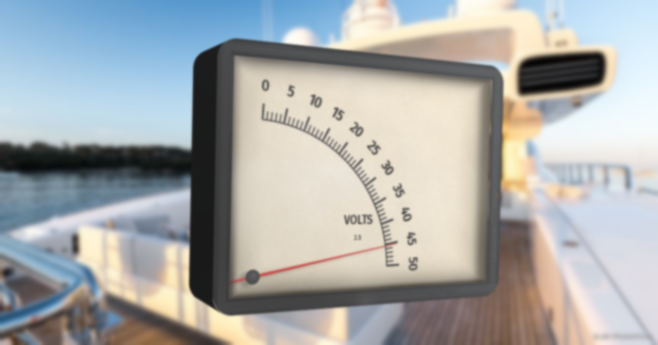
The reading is value=45 unit=V
